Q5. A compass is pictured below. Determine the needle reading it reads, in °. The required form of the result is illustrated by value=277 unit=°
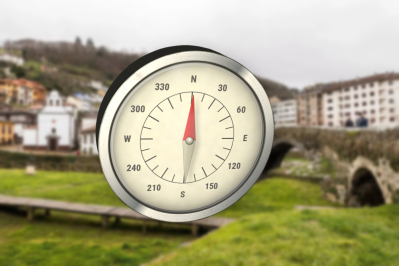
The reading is value=0 unit=°
